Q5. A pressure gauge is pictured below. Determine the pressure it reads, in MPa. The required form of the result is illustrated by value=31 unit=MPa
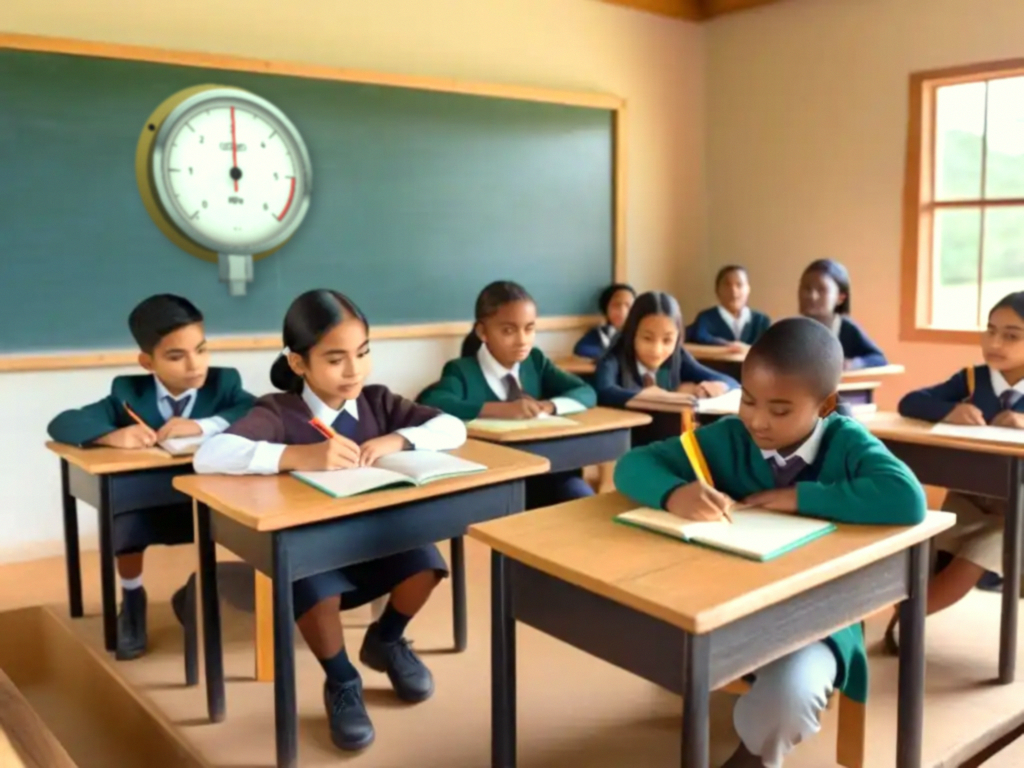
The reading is value=3 unit=MPa
